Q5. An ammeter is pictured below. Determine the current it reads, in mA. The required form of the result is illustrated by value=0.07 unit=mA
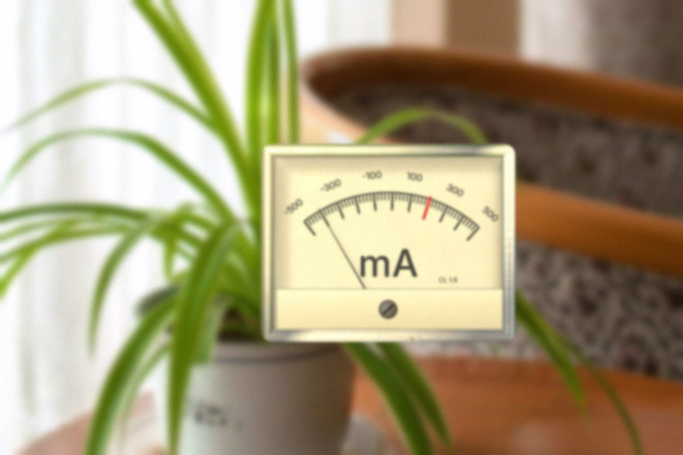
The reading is value=-400 unit=mA
